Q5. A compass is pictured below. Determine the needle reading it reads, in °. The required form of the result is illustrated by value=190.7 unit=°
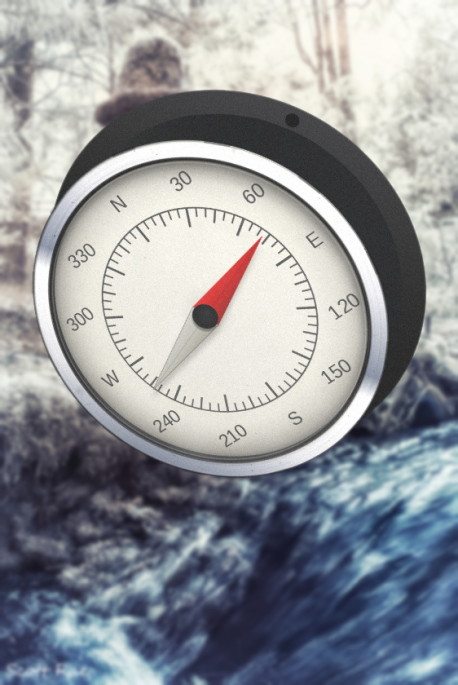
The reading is value=72.5 unit=°
